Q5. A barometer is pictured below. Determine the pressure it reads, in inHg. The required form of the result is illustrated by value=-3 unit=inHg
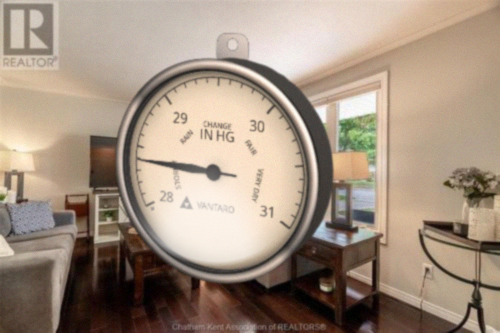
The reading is value=28.4 unit=inHg
